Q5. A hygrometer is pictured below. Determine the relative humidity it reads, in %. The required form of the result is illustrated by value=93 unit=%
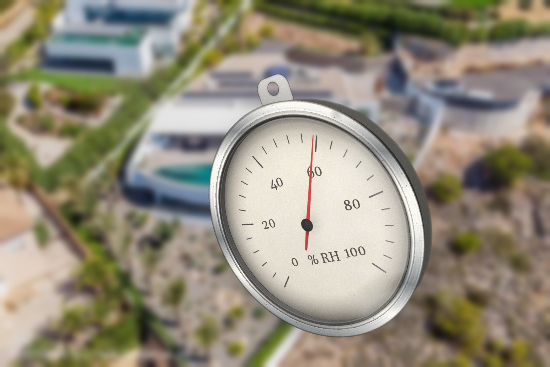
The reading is value=60 unit=%
